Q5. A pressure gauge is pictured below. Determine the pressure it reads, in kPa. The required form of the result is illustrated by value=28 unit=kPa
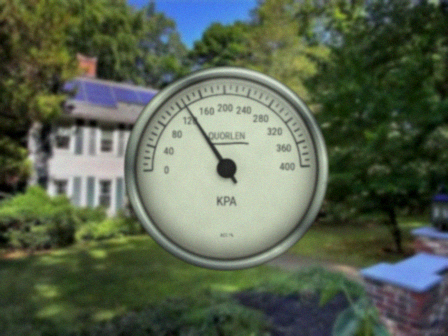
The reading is value=130 unit=kPa
